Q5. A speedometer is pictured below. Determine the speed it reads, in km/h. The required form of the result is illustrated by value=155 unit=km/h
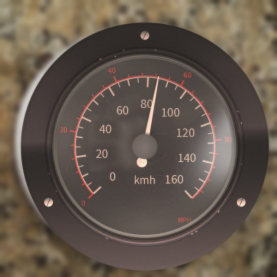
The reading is value=85 unit=km/h
